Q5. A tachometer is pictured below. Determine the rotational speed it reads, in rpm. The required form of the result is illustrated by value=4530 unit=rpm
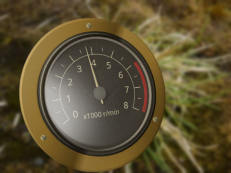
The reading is value=3750 unit=rpm
